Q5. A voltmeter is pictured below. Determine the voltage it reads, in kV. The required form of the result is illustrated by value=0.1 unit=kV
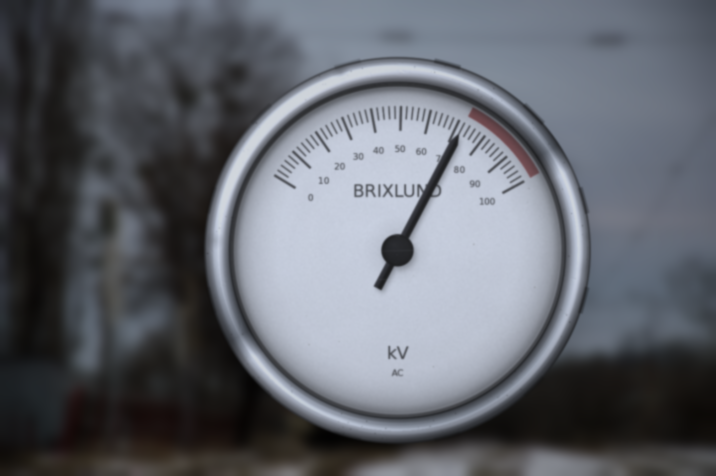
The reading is value=72 unit=kV
